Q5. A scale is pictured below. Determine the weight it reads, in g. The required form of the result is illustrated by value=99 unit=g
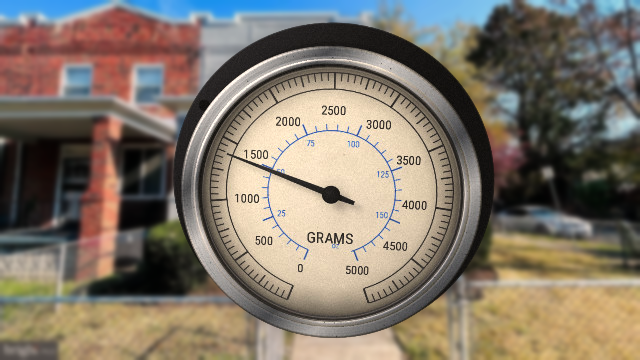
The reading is value=1400 unit=g
